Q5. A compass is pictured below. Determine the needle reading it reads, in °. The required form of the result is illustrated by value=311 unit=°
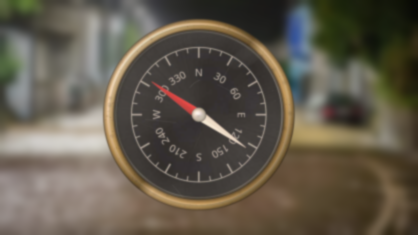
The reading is value=305 unit=°
